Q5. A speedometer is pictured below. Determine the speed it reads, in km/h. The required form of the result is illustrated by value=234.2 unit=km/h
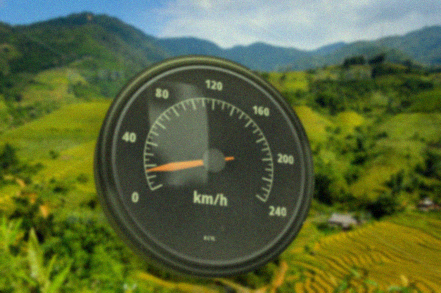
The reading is value=15 unit=km/h
